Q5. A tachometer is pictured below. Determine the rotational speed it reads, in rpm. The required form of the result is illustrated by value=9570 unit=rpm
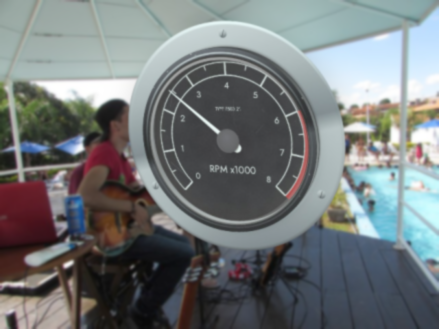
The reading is value=2500 unit=rpm
